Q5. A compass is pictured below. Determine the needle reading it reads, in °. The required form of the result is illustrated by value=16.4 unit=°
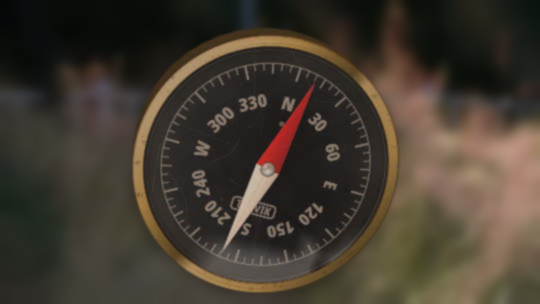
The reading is value=10 unit=°
